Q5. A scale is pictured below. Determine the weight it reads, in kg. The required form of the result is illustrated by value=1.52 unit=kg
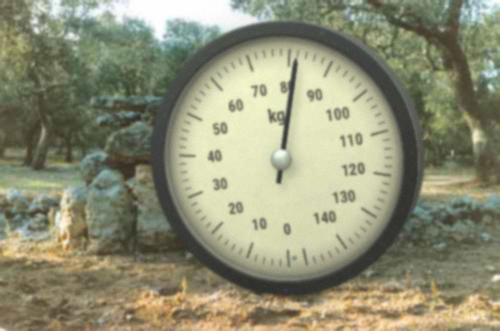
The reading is value=82 unit=kg
